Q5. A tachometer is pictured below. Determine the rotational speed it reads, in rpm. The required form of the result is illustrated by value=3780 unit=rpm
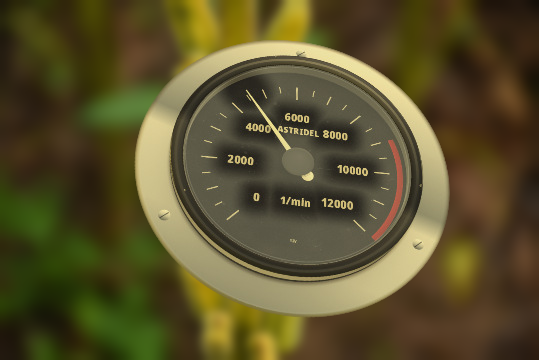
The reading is value=4500 unit=rpm
